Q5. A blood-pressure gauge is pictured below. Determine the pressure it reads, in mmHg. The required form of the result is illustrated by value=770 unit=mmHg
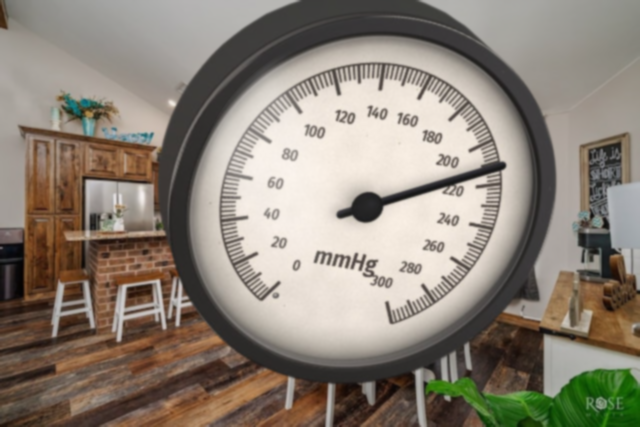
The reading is value=210 unit=mmHg
